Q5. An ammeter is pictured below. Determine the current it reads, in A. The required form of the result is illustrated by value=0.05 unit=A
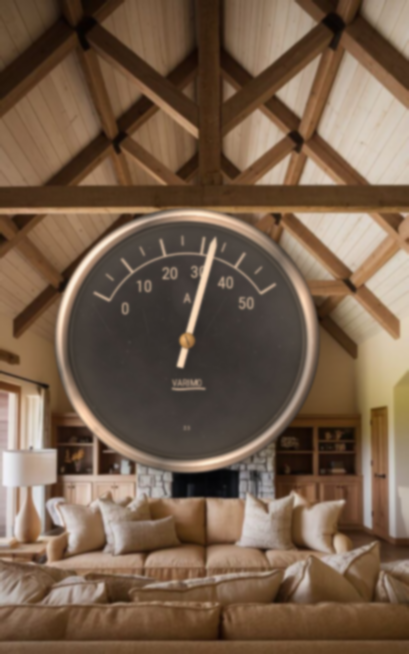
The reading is value=32.5 unit=A
